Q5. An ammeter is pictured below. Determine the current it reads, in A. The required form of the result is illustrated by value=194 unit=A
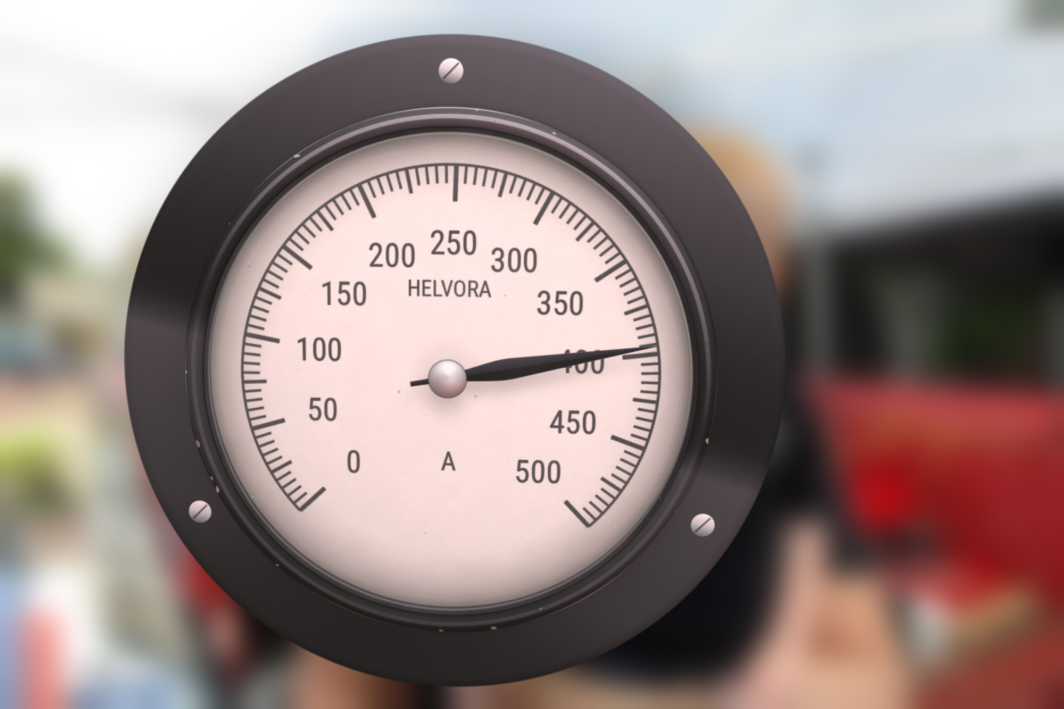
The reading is value=395 unit=A
